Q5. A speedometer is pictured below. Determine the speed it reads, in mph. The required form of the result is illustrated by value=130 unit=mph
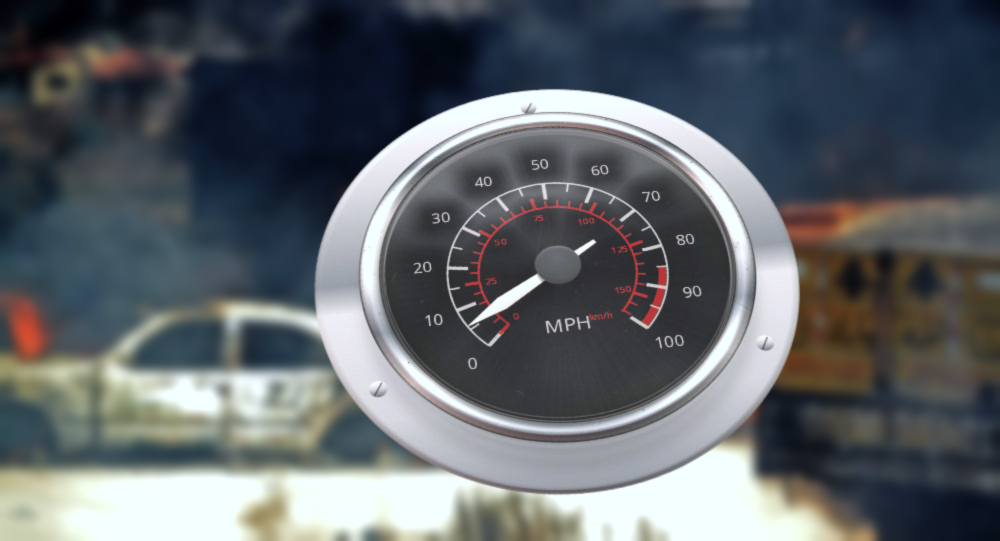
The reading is value=5 unit=mph
